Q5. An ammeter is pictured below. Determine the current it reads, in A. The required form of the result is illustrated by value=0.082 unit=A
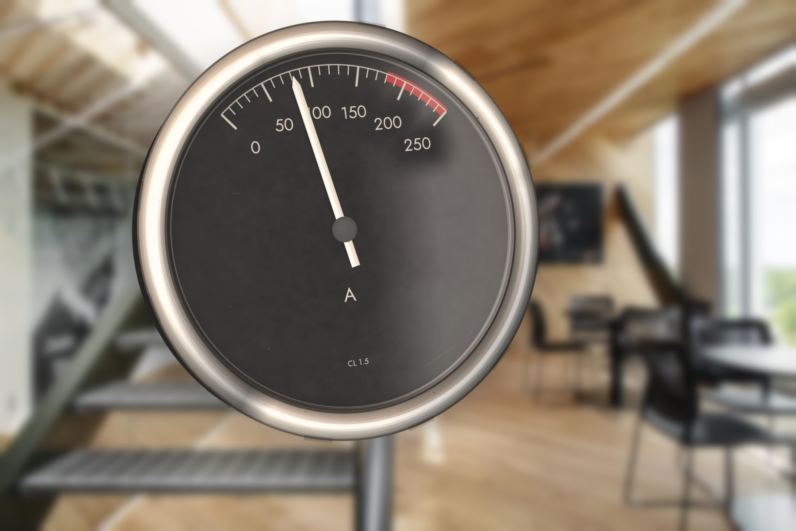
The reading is value=80 unit=A
